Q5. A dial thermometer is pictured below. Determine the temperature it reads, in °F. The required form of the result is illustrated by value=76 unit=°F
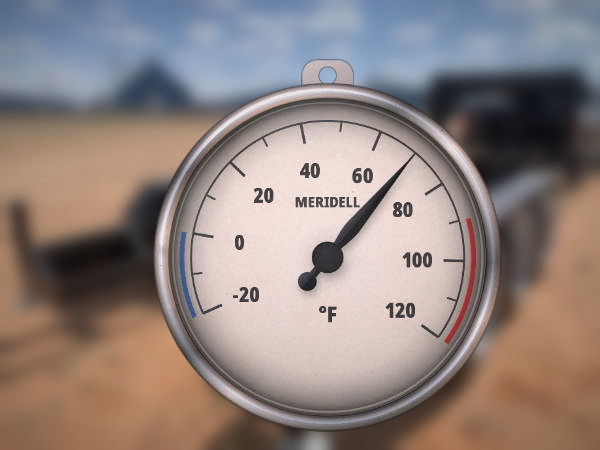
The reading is value=70 unit=°F
